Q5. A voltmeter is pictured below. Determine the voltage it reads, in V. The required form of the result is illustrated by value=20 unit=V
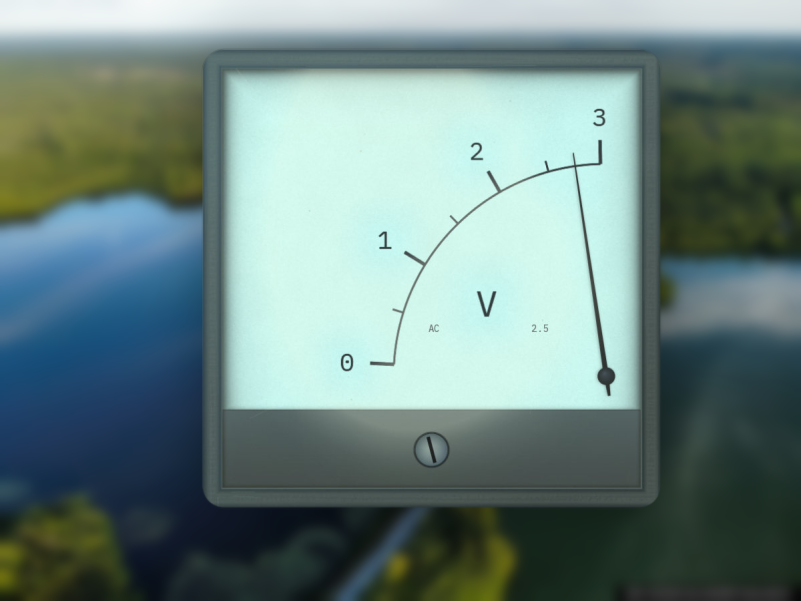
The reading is value=2.75 unit=V
